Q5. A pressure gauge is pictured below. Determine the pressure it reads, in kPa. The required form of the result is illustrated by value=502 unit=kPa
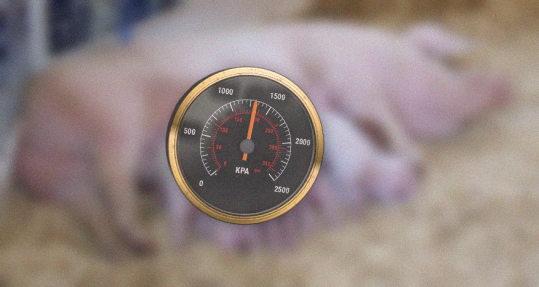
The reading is value=1300 unit=kPa
